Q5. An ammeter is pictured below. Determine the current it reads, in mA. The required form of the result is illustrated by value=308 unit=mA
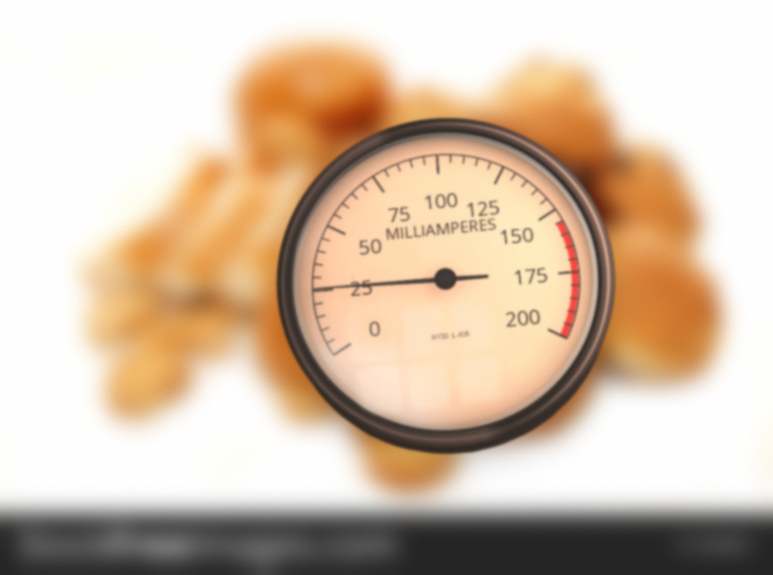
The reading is value=25 unit=mA
